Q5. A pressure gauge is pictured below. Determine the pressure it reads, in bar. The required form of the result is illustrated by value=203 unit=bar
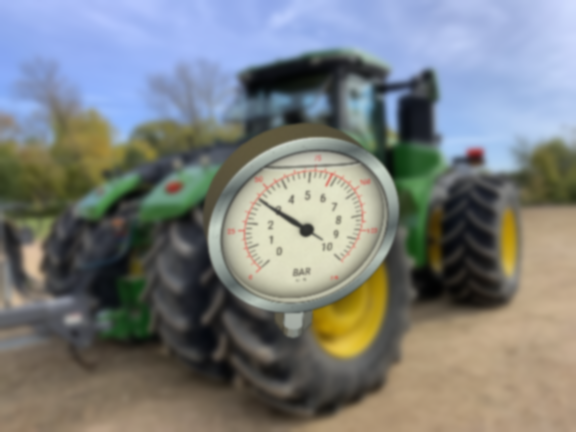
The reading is value=3 unit=bar
